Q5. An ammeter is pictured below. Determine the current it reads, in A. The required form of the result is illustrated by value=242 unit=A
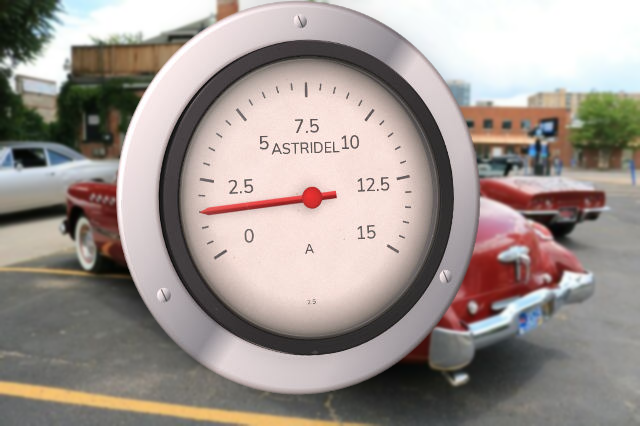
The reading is value=1.5 unit=A
